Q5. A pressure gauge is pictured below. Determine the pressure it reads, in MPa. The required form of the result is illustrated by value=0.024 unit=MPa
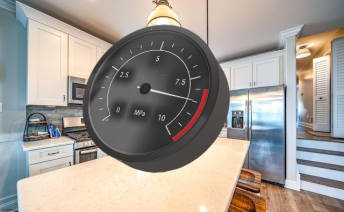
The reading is value=8.5 unit=MPa
